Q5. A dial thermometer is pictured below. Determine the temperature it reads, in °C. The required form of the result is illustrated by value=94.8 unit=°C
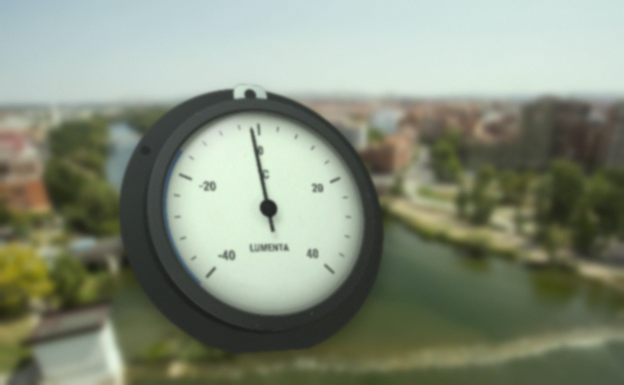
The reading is value=-2 unit=°C
